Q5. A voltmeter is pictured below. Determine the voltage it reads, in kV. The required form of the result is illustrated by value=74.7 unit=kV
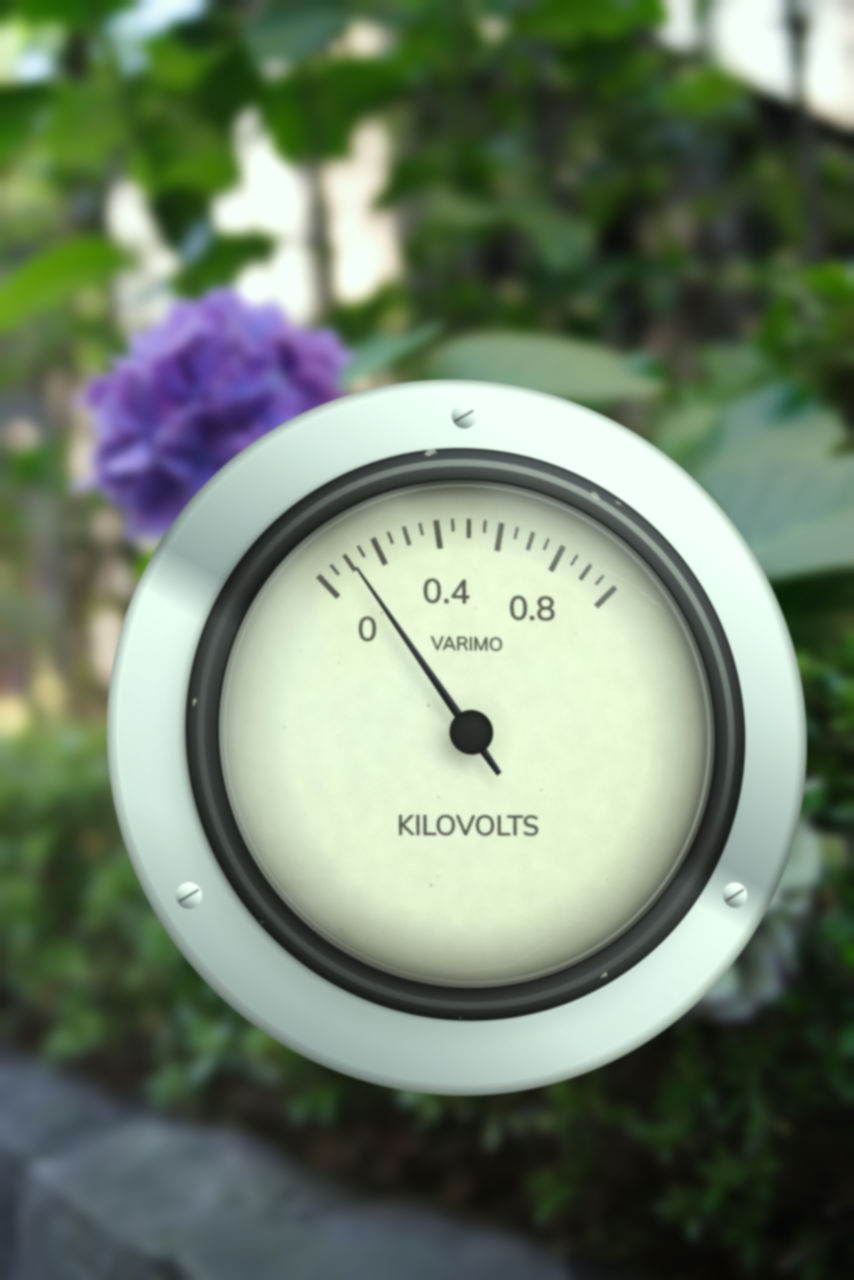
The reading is value=0.1 unit=kV
